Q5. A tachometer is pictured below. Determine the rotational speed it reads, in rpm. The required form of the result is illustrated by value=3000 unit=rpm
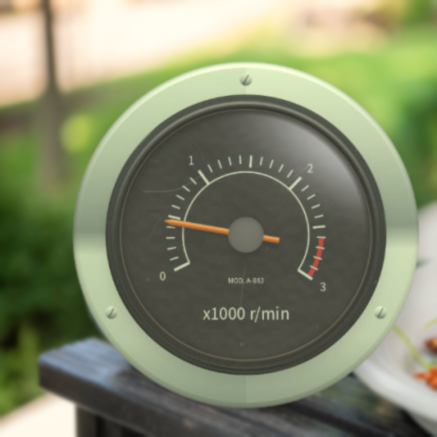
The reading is value=450 unit=rpm
